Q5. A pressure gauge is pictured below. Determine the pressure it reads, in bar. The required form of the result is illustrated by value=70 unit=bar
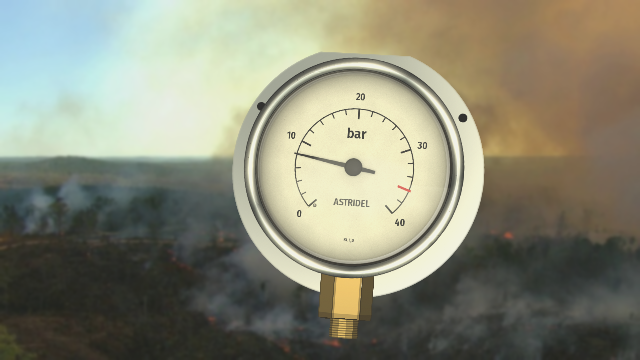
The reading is value=8 unit=bar
